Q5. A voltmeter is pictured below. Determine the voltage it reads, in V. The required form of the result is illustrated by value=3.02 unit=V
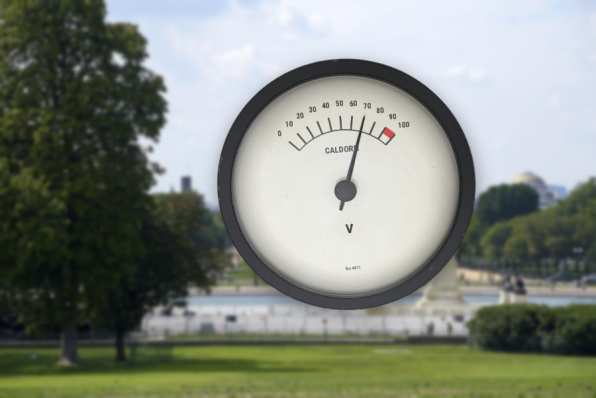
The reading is value=70 unit=V
